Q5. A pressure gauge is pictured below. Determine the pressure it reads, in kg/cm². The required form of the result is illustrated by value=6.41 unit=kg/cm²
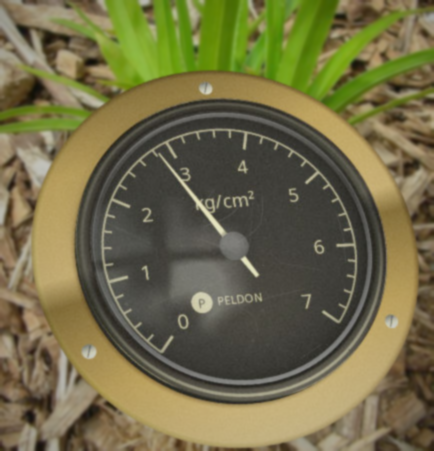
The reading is value=2.8 unit=kg/cm²
